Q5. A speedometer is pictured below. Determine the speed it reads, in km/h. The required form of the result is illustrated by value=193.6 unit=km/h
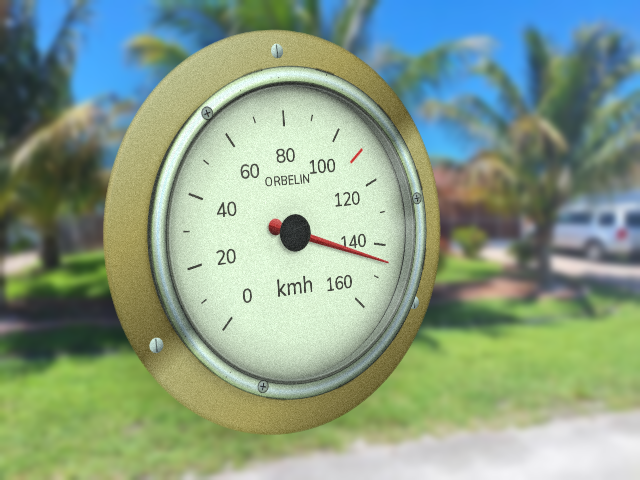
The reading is value=145 unit=km/h
